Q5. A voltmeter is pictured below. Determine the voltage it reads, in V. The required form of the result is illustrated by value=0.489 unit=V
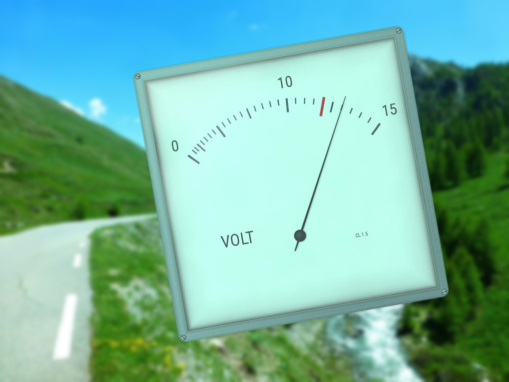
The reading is value=13 unit=V
